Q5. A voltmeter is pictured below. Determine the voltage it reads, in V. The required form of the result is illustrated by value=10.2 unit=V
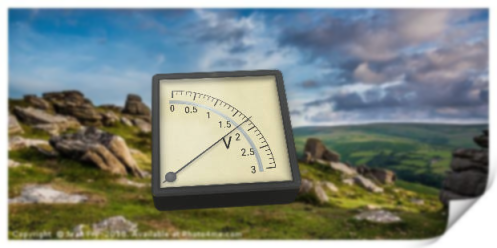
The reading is value=1.8 unit=V
